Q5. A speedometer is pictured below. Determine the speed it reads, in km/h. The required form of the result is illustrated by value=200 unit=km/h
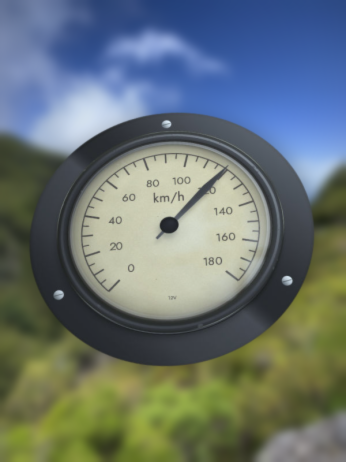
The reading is value=120 unit=km/h
